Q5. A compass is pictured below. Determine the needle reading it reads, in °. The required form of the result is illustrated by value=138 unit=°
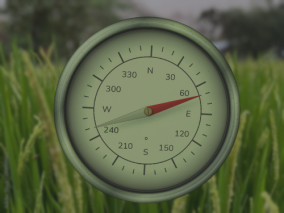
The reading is value=70 unit=°
